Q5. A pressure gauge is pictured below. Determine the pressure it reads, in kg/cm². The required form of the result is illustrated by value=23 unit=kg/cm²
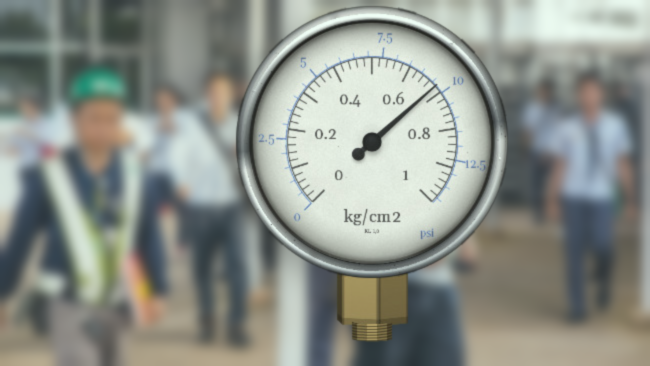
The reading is value=0.68 unit=kg/cm²
